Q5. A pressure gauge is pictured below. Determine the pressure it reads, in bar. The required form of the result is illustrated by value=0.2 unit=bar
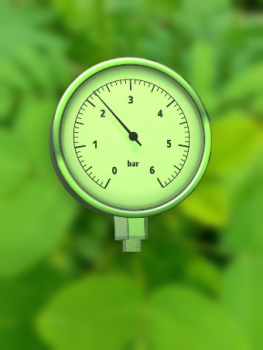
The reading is value=2.2 unit=bar
